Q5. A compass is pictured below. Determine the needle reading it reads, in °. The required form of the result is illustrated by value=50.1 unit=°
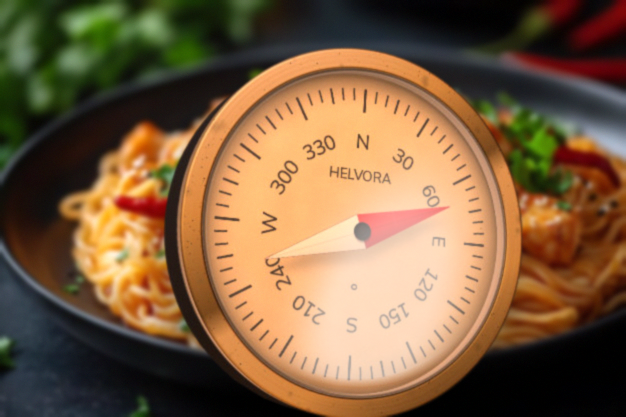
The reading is value=70 unit=°
